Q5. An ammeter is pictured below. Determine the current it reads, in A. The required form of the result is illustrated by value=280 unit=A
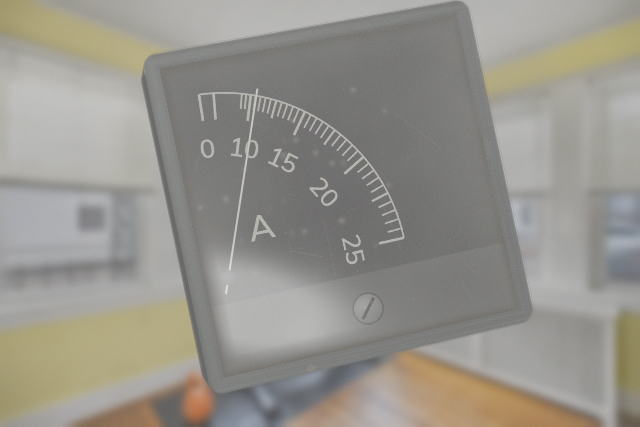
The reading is value=10.5 unit=A
